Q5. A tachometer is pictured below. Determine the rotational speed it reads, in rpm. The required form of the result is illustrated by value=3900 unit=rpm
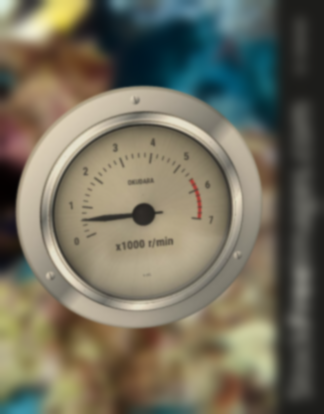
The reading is value=600 unit=rpm
